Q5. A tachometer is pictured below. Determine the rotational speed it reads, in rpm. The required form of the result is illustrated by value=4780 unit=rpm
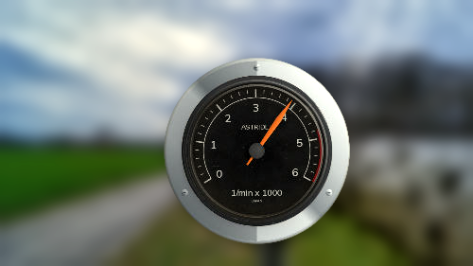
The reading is value=3900 unit=rpm
